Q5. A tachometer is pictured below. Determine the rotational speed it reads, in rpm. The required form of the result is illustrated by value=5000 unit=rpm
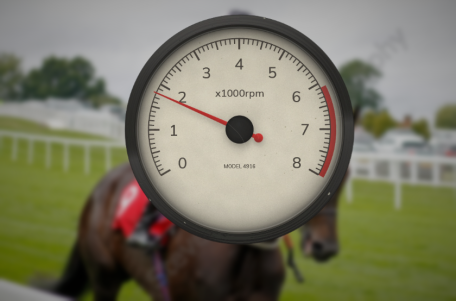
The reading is value=1800 unit=rpm
